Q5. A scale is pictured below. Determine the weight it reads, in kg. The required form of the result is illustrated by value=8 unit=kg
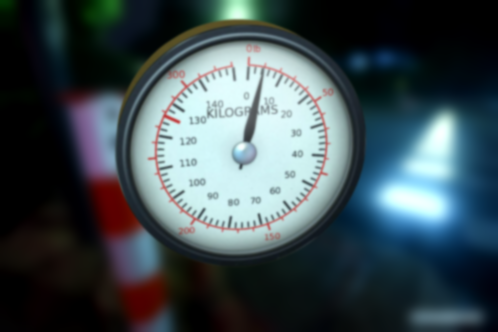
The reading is value=4 unit=kg
